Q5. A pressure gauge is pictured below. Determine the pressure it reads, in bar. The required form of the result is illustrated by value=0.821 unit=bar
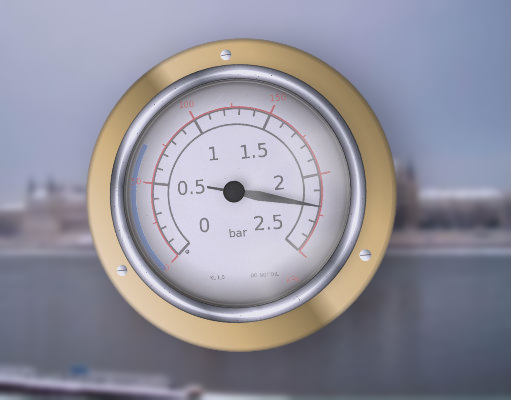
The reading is value=2.2 unit=bar
